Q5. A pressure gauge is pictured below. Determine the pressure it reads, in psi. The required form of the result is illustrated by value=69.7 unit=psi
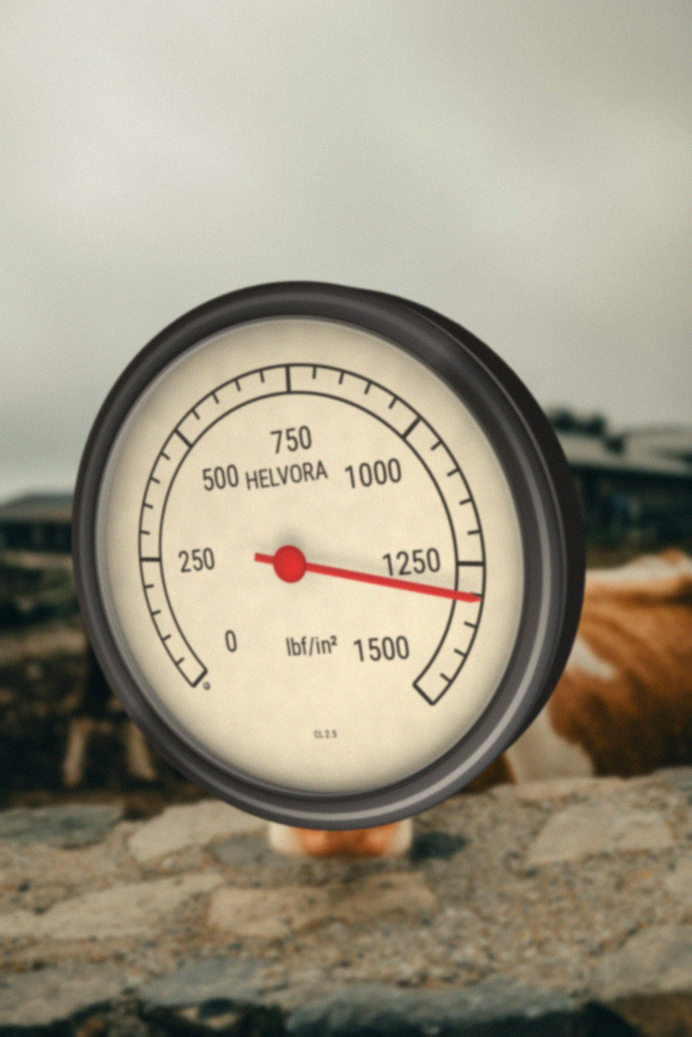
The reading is value=1300 unit=psi
